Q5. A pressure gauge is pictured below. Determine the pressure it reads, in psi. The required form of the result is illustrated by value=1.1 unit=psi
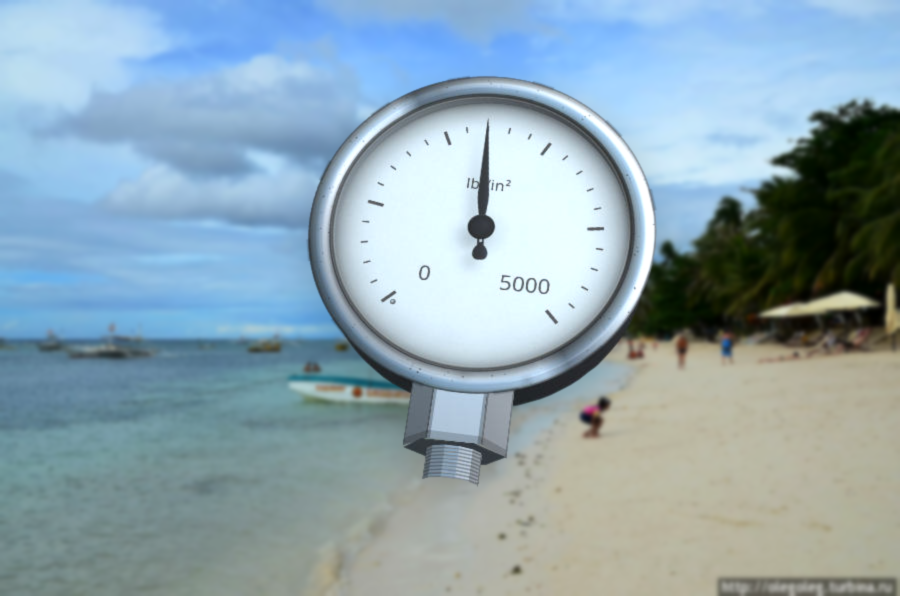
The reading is value=2400 unit=psi
